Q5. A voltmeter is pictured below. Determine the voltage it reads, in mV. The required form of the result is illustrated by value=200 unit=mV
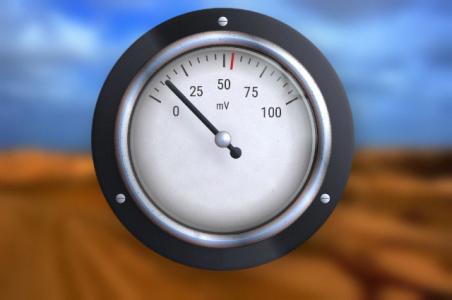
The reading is value=12.5 unit=mV
